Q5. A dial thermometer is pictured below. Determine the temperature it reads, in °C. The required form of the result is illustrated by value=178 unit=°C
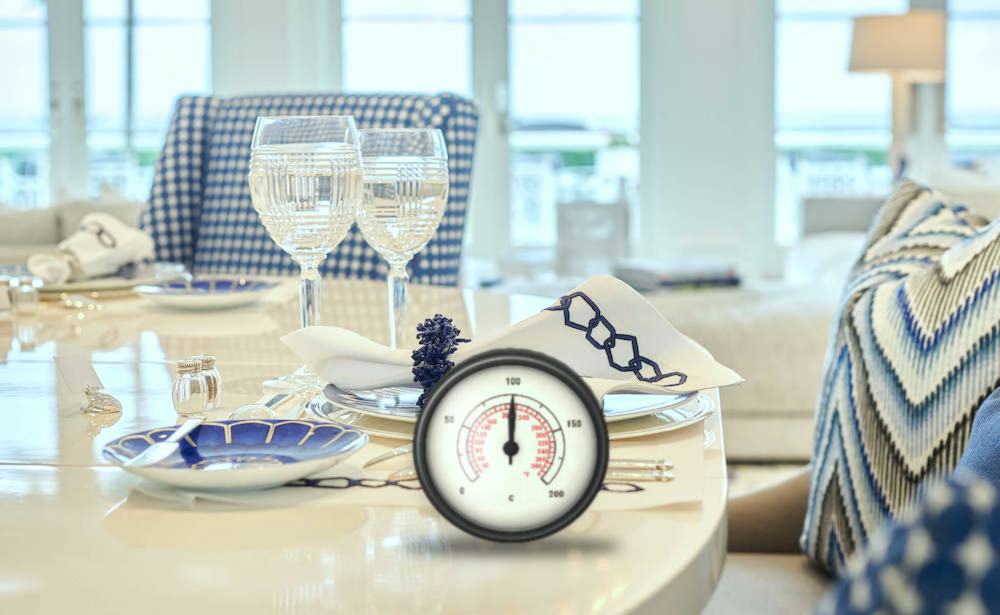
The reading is value=100 unit=°C
